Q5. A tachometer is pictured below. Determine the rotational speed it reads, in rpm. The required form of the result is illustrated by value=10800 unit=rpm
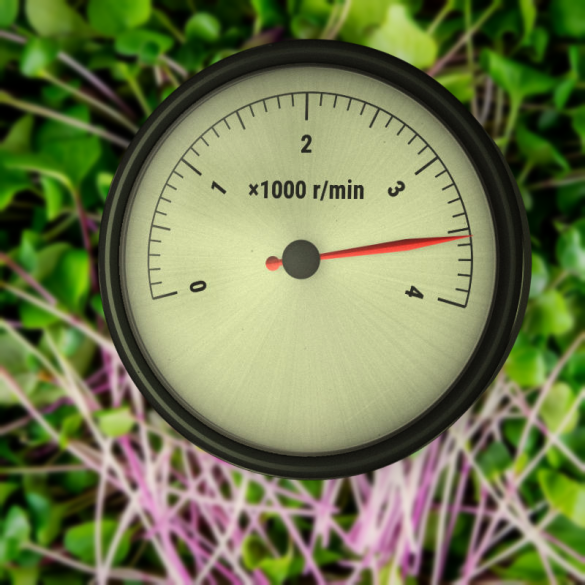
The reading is value=3550 unit=rpm
